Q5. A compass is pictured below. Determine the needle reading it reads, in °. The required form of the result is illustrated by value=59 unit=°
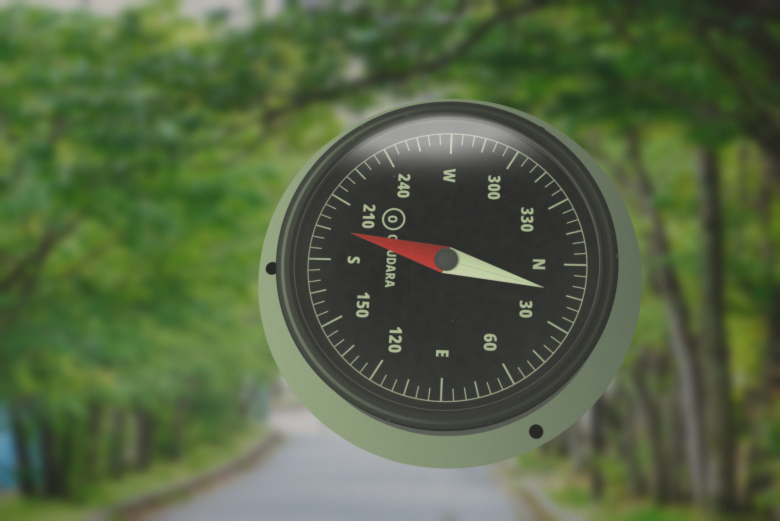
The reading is value=195 unit=°
